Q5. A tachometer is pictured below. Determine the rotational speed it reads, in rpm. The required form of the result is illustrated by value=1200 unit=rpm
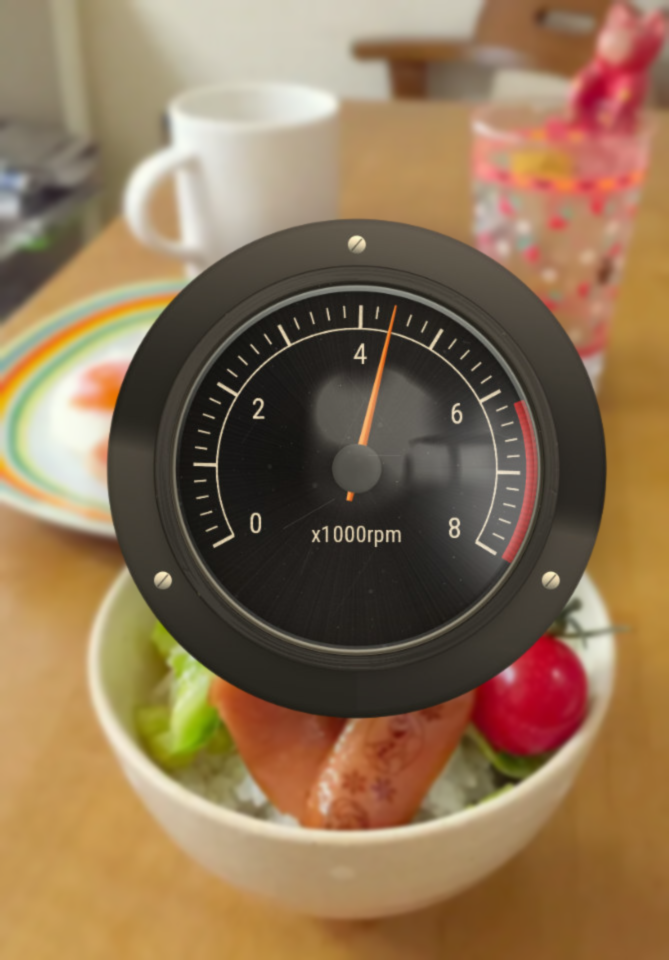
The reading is value=4400 unit=rpm
